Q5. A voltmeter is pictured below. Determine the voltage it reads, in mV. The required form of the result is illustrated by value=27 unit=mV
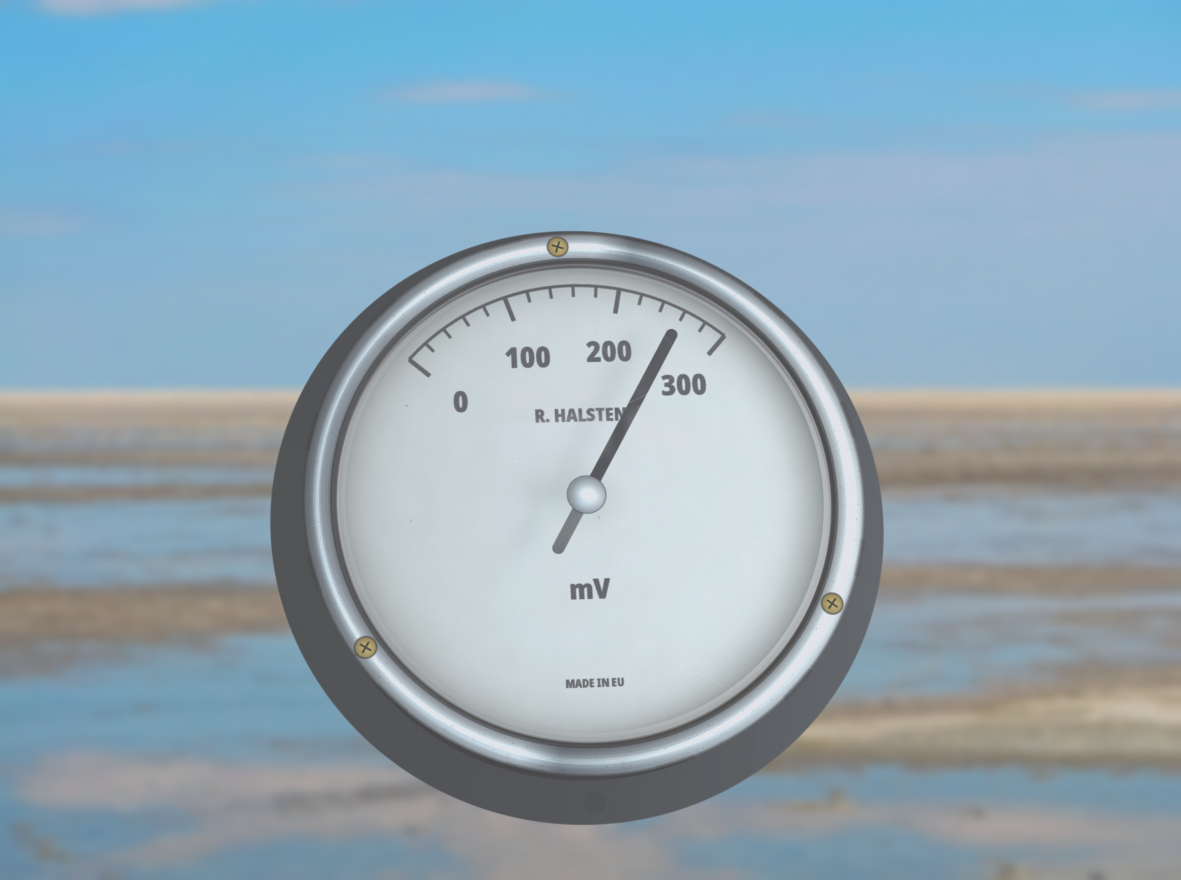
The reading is value=260 unit=mV
